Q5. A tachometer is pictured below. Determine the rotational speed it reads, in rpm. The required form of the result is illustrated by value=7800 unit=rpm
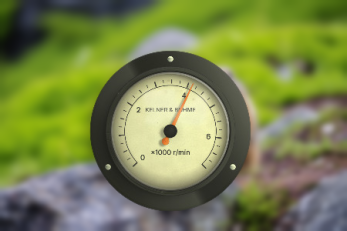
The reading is value=4125 unit=rpm
